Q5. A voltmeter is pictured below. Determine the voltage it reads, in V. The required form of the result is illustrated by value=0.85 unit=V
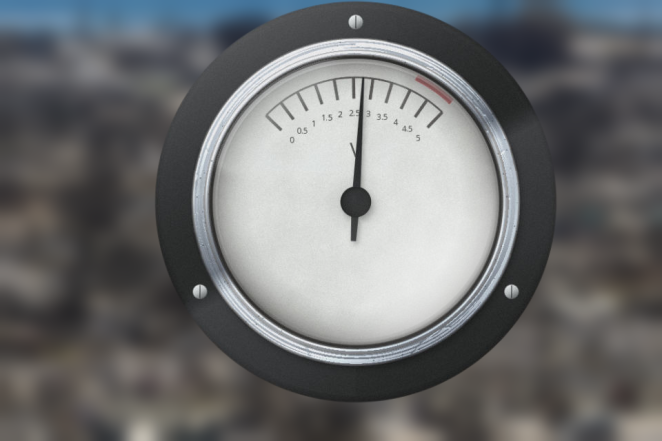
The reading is value=2.75 unit=V
